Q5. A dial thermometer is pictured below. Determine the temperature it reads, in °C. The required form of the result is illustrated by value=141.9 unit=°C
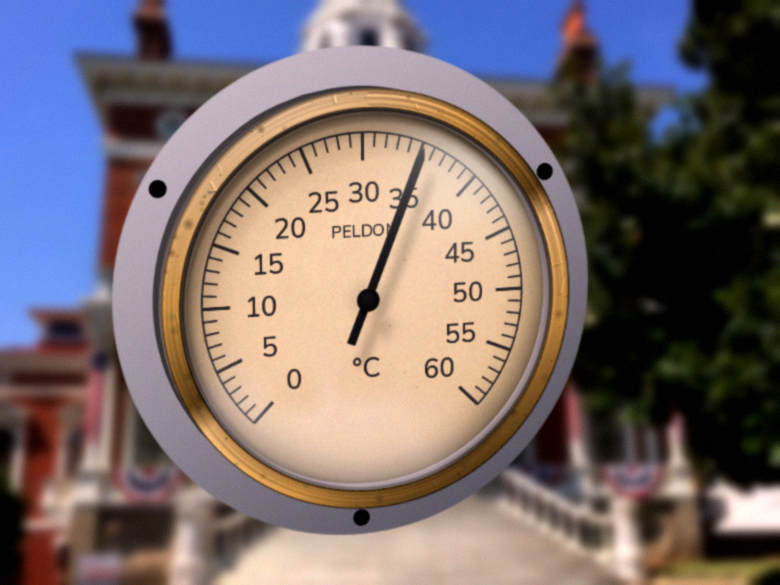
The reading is value=35 unit=°C
